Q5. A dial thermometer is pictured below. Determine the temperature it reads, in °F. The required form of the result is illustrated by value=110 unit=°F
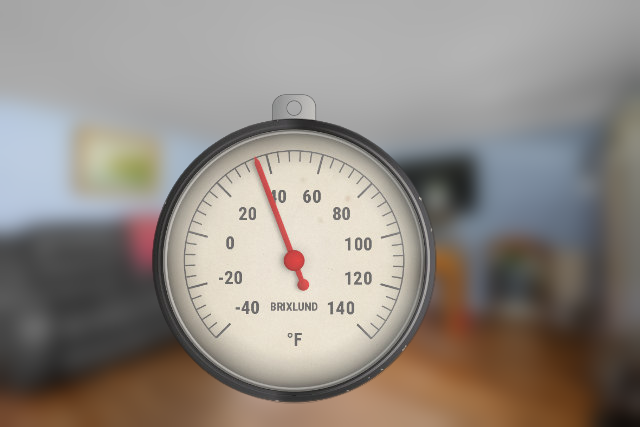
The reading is value=36 unit=°F
